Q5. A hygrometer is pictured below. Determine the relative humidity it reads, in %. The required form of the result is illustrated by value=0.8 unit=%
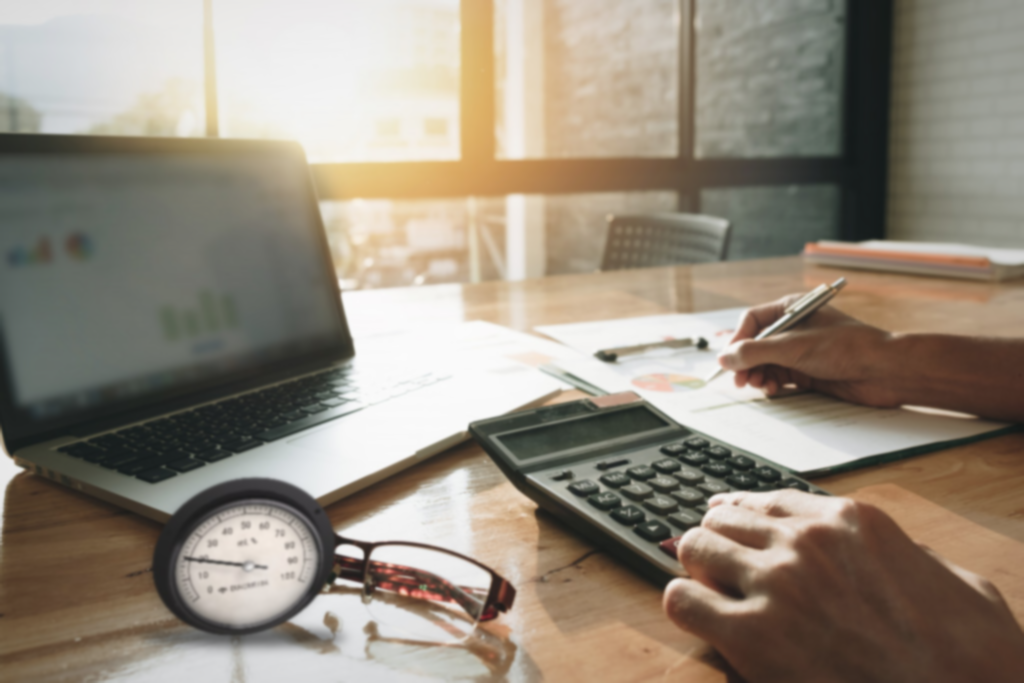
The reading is value=20 unit=%
